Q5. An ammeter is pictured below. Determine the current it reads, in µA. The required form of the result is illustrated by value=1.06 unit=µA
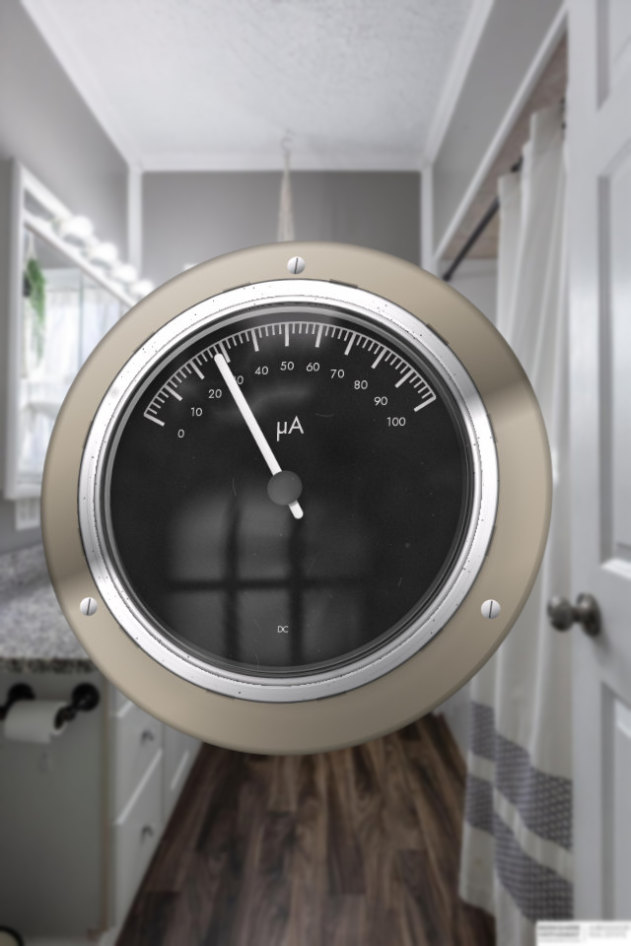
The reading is value=28 unit=µA
